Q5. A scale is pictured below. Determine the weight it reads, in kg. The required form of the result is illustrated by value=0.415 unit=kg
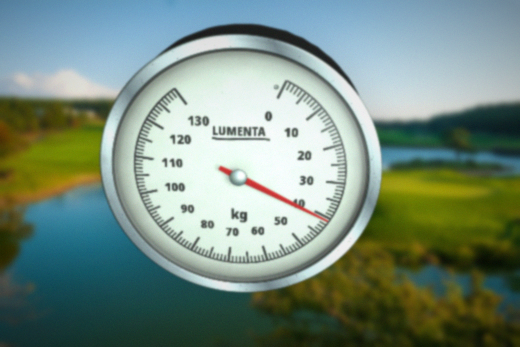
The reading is value=40 unit=kg
